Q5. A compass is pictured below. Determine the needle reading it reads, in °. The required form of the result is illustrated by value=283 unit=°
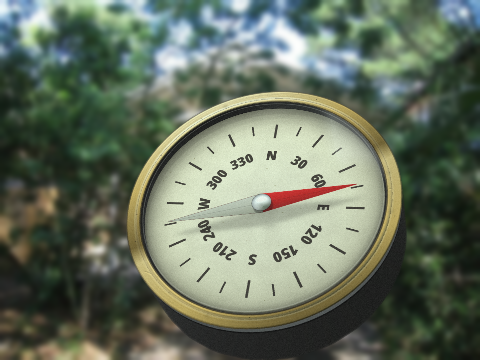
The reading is value=75 unit=°
